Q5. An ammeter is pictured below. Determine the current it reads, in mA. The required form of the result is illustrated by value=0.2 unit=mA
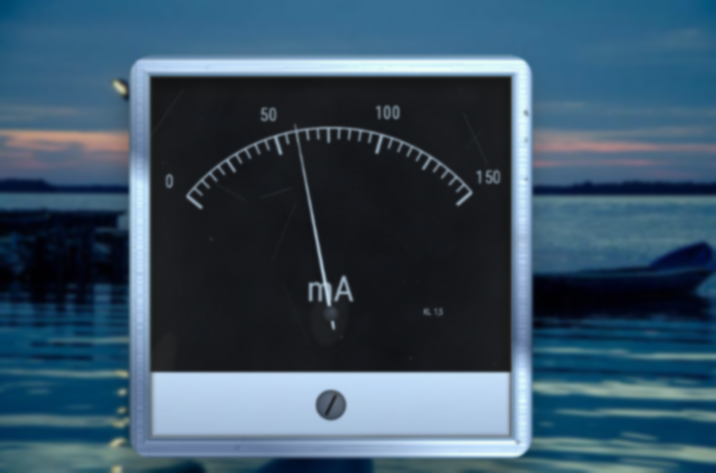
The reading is value=60 unit=mA
